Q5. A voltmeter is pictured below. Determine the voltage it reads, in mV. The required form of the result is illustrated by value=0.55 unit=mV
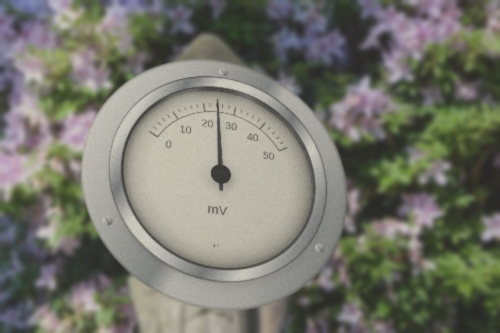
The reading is value=24 unit=mV
